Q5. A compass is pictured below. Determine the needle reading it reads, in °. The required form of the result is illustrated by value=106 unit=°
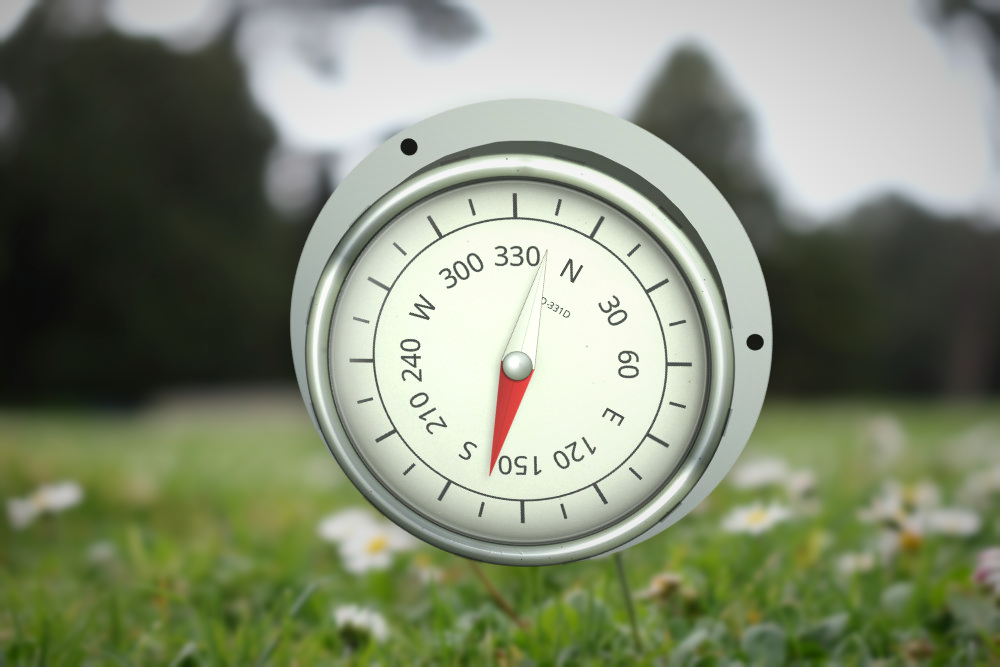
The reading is value=165 unit=°
